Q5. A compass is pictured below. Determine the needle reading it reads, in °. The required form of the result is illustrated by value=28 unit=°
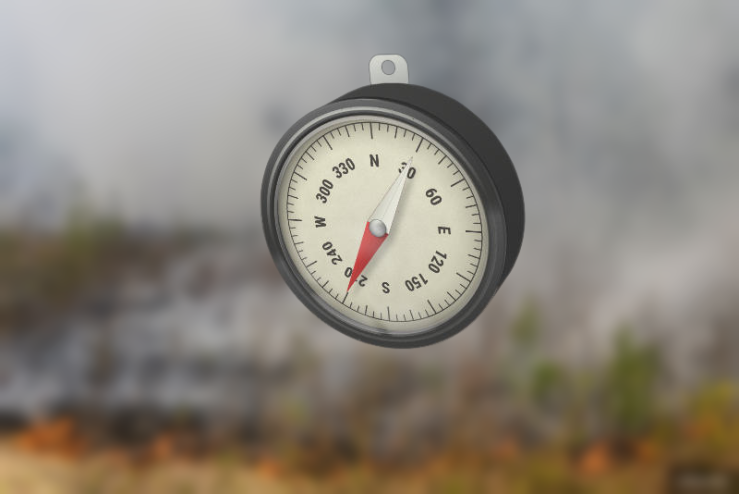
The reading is value=210 unit=°
